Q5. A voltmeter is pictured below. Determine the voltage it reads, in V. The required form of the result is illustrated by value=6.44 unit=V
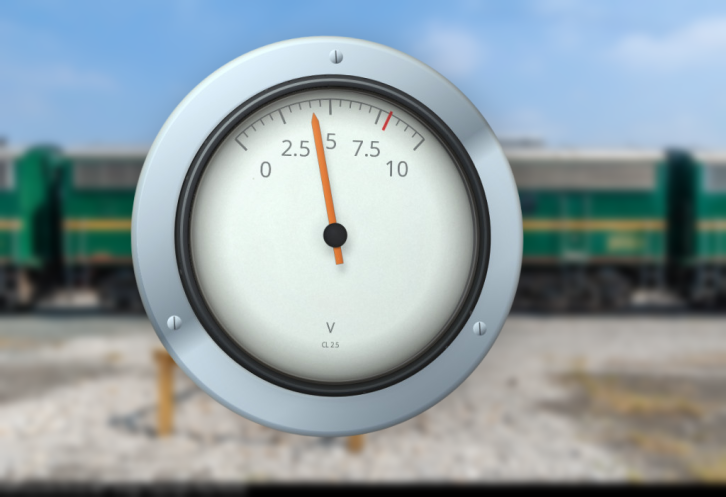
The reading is value=4 unit=V
